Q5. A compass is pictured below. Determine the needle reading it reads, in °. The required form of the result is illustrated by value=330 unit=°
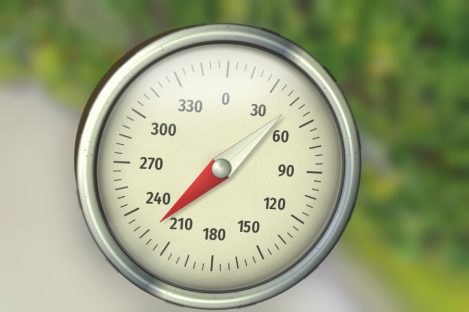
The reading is value=225 unit=°
